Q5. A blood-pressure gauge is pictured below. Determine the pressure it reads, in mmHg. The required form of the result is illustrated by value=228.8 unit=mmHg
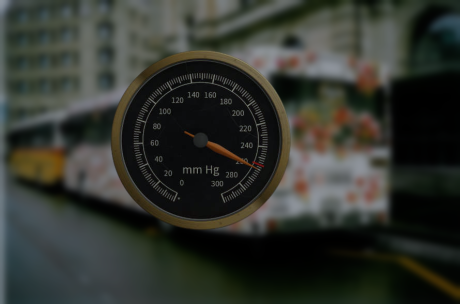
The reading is value=260 unit=mmHg
